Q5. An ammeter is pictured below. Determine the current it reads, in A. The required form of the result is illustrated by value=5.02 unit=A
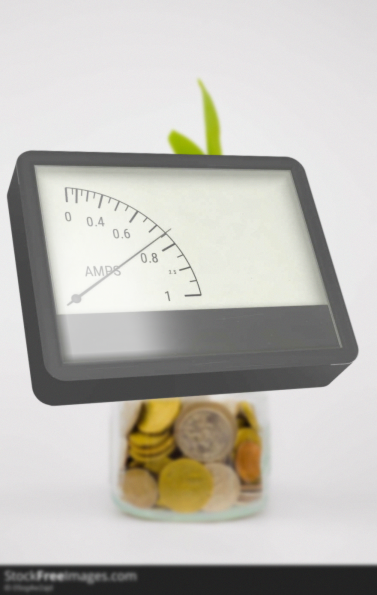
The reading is value=0.75 unit=A
